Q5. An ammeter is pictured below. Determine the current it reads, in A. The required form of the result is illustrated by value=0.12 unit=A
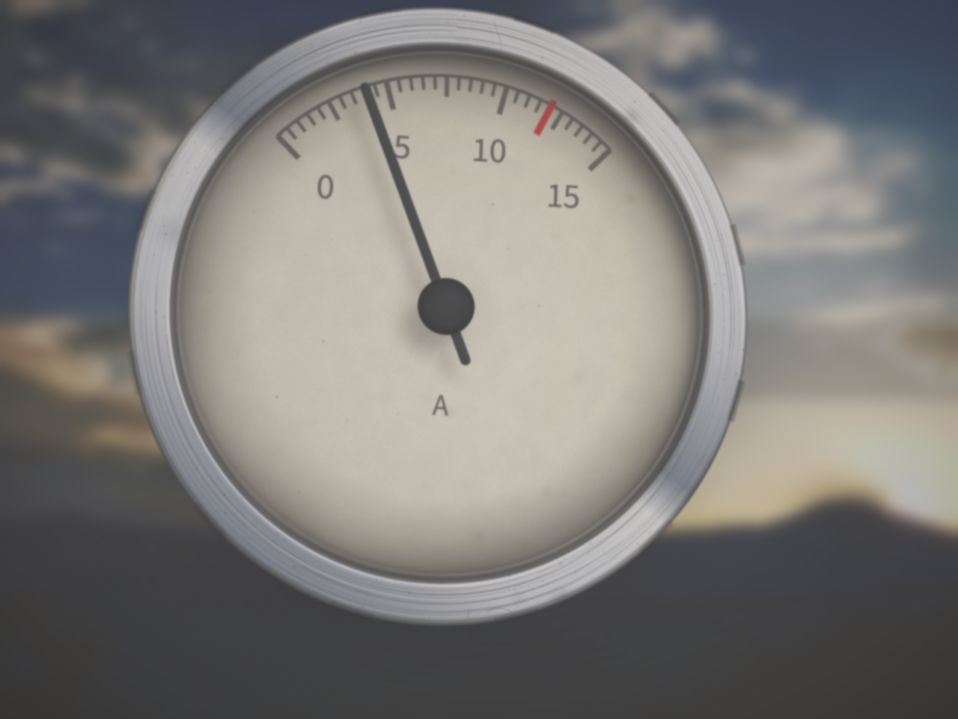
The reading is value=4 unit=A
